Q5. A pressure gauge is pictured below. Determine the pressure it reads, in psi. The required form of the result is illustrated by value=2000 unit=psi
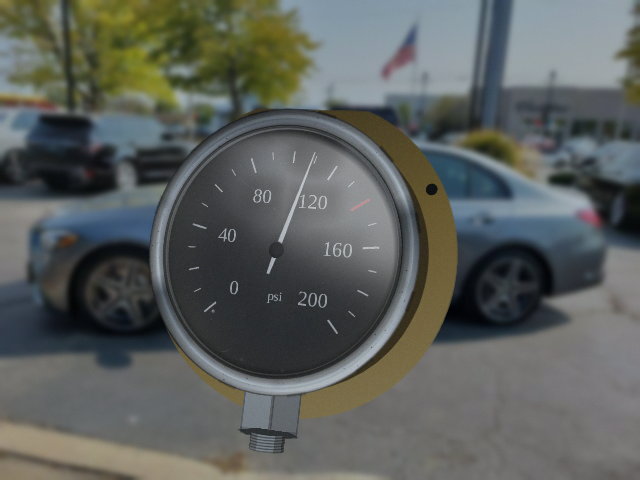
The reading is value=110 unit=psi
